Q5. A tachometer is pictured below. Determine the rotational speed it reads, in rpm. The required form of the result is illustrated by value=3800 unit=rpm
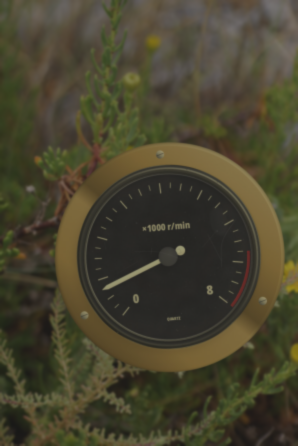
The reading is value=750 unit=rpm
